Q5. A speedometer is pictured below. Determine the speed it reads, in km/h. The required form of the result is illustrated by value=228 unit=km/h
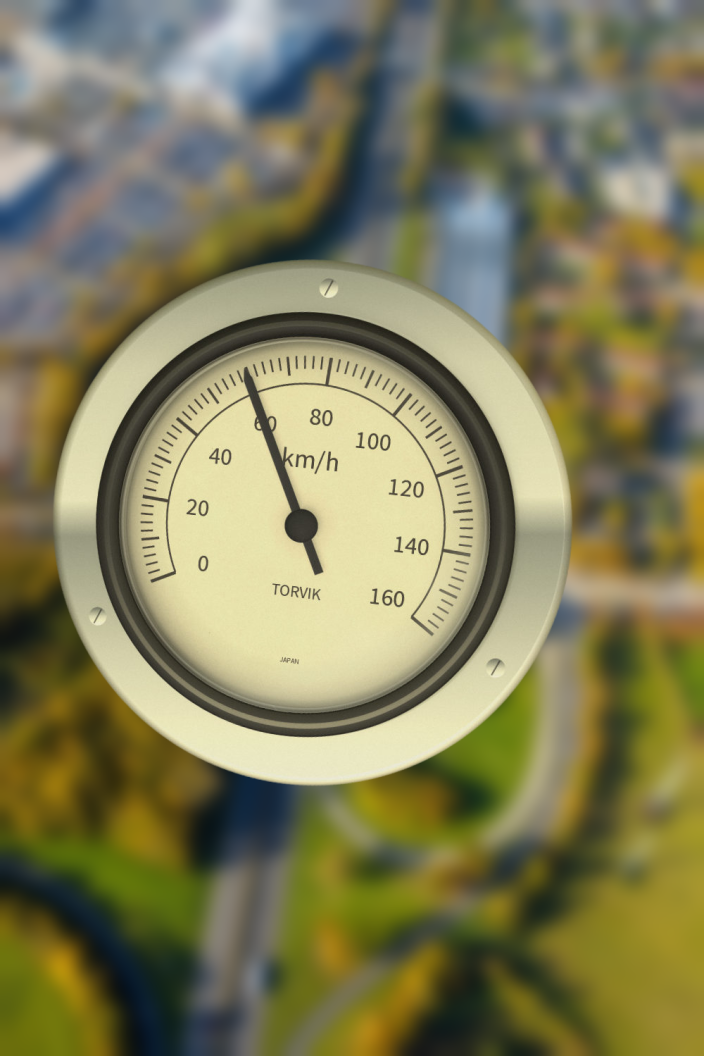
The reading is value=60 unit=km/h
